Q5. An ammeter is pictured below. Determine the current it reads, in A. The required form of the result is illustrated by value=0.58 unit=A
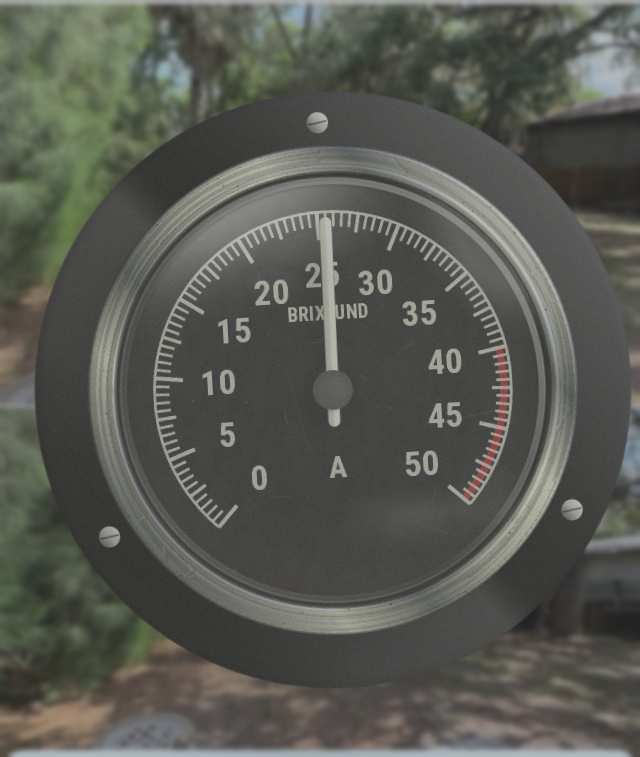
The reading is value=25.5 unit=A
